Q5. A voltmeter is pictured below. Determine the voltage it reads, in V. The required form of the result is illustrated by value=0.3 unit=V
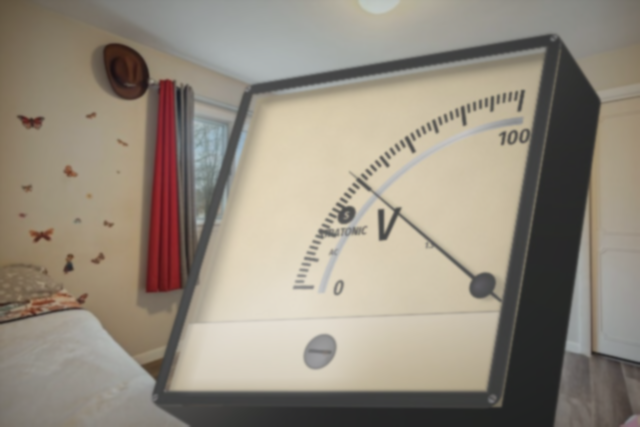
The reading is value=40 unit=V
